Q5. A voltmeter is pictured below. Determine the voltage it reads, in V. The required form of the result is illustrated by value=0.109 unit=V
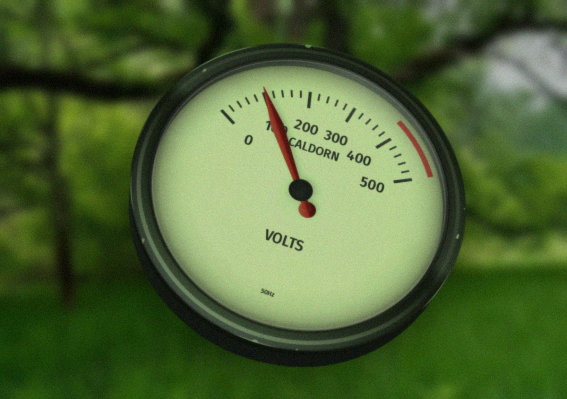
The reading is value=100 unit=V
